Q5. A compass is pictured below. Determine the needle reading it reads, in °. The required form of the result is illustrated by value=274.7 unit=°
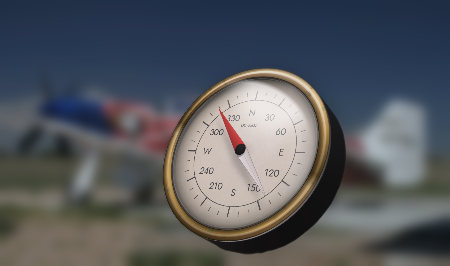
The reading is value=320 unit=°
